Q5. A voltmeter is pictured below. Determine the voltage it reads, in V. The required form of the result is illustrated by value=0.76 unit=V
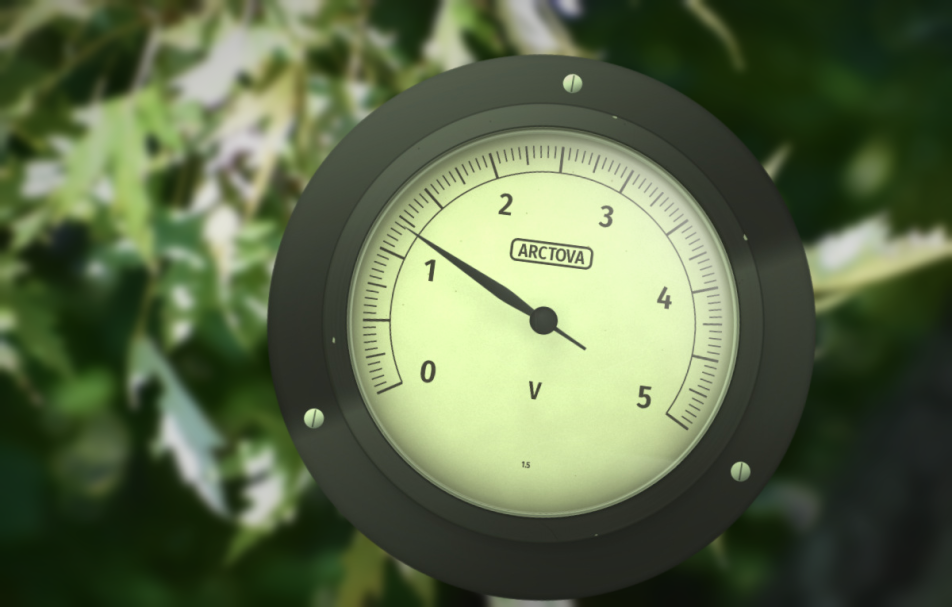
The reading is value=1.2 unit=V
